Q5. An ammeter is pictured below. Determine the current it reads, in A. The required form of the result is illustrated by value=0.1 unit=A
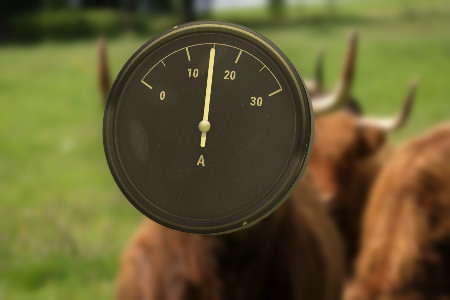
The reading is value=15 unit=A
